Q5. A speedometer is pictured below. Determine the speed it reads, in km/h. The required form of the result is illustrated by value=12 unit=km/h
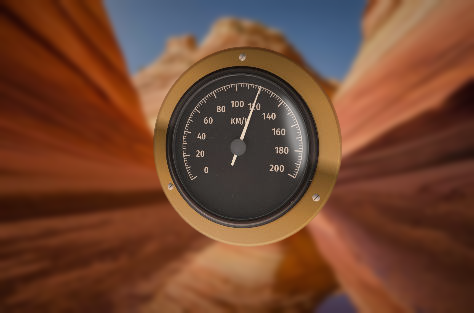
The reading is value=120 unit=km/h
